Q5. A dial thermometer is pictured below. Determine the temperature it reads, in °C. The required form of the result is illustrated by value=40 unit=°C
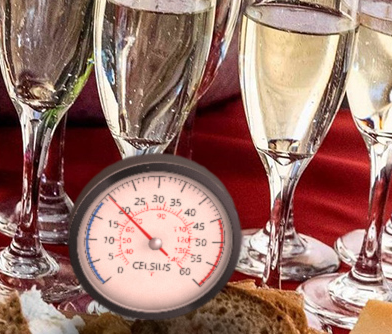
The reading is value=20 unit=°C
